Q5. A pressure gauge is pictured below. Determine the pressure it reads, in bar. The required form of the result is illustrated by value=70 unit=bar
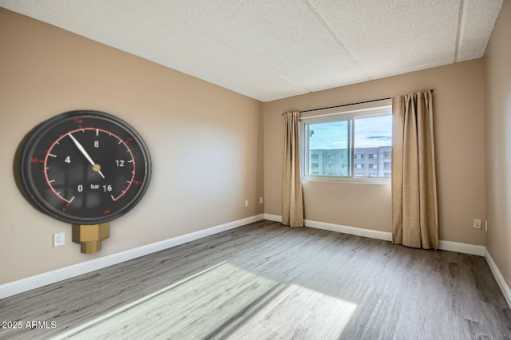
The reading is value=6 unit=bar
